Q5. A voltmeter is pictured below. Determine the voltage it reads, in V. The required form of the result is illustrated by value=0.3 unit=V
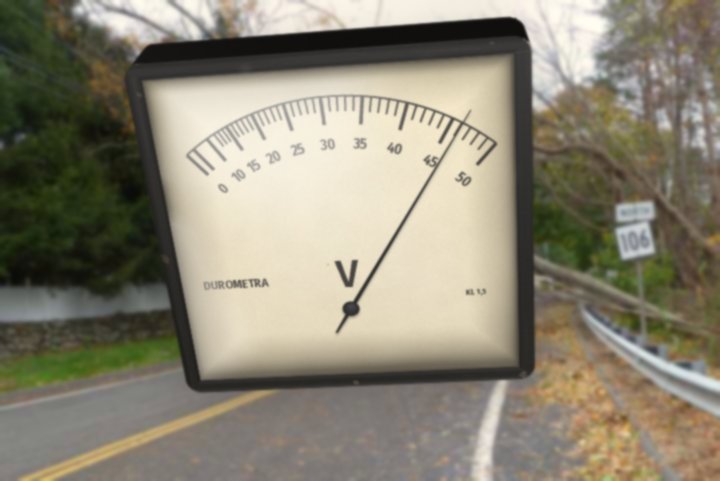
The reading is value=46 unit=V
